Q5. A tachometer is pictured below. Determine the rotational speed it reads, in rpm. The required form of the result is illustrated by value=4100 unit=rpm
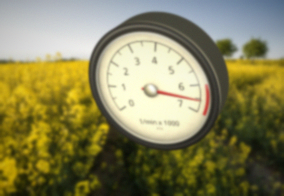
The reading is value=6500 unit=rpm
